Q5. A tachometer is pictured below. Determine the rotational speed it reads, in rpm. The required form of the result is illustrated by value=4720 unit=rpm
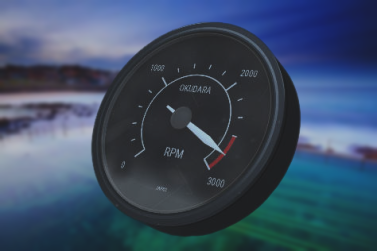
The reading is value=2800 unit=rpm
